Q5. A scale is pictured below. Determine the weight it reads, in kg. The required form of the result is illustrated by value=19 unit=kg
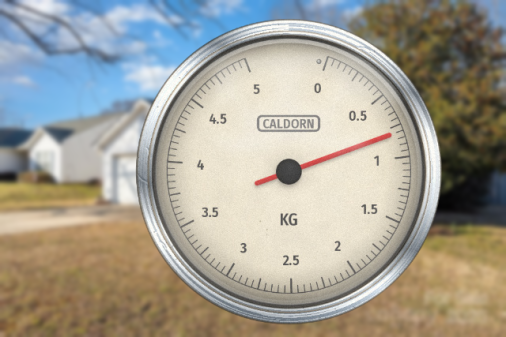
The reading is value=0.8 unit=kg
